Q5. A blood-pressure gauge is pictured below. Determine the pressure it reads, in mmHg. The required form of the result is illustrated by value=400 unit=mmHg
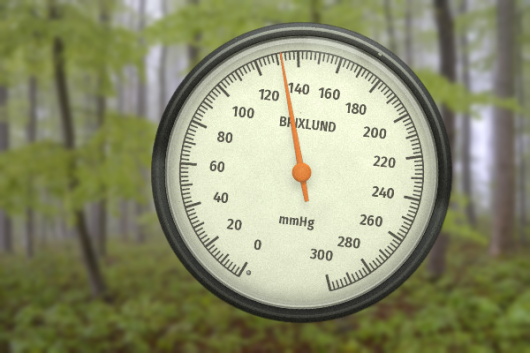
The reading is value=132 unit=mmHg
